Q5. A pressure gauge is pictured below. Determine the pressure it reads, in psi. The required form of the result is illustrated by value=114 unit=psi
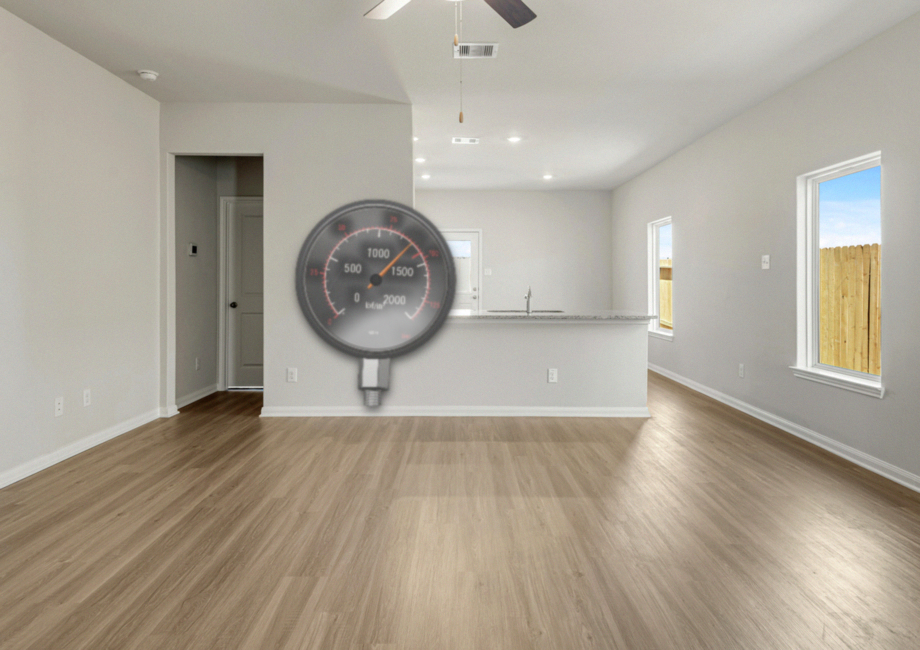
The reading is value=1300 unit=psi
